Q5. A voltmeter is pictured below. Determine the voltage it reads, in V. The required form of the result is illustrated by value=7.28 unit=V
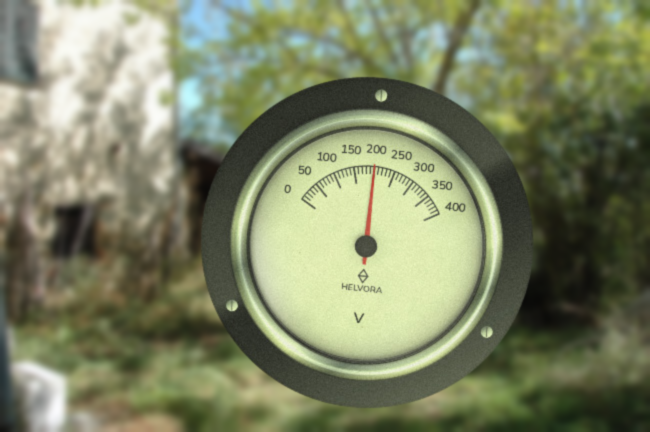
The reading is value=200 unit=V
